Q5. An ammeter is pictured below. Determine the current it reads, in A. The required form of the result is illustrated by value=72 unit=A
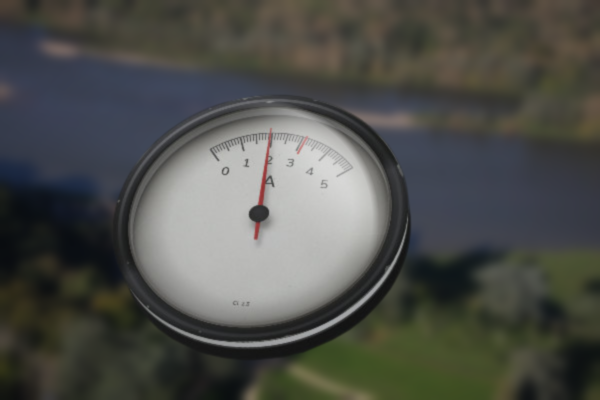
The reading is value=2 unit=A
